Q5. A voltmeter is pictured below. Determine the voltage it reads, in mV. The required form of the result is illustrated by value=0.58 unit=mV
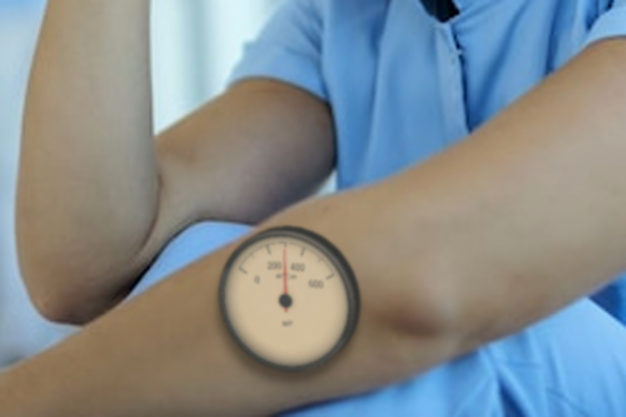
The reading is value=300 unit=mV
